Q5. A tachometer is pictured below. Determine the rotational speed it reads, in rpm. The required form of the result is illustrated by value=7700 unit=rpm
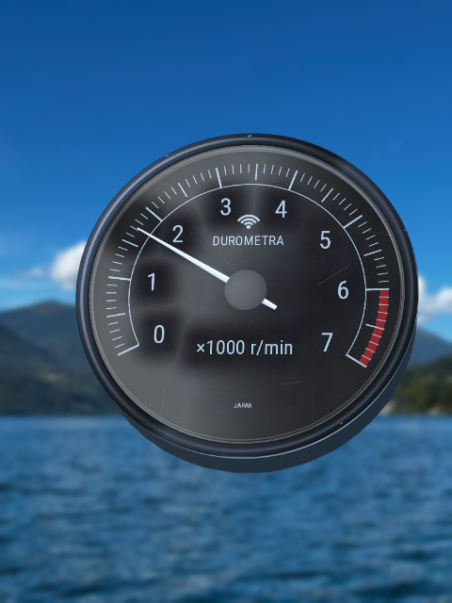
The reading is value=1700 unit=rpm
